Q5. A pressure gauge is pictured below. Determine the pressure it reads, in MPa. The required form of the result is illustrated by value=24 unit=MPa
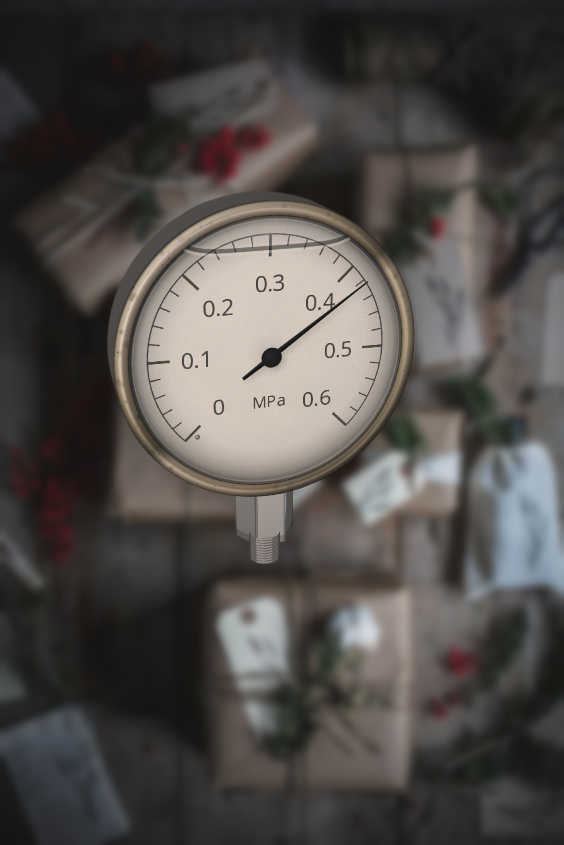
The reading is value=0.42 unit=MPa
